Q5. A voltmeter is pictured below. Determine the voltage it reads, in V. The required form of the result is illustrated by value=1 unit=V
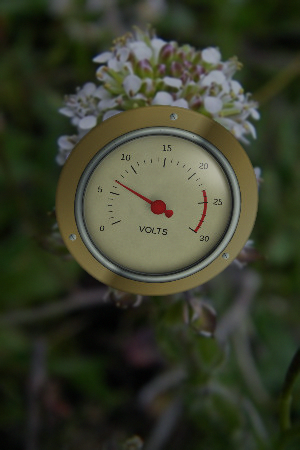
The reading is value=7 unit=V
